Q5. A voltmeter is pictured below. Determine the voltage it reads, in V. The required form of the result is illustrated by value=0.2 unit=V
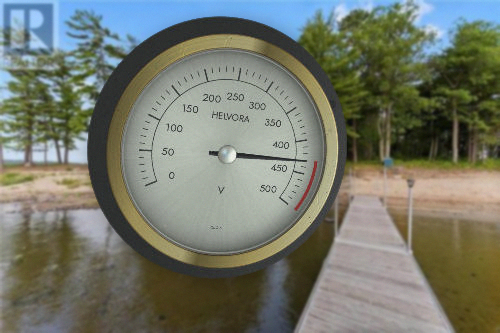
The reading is value=430 unit=V
